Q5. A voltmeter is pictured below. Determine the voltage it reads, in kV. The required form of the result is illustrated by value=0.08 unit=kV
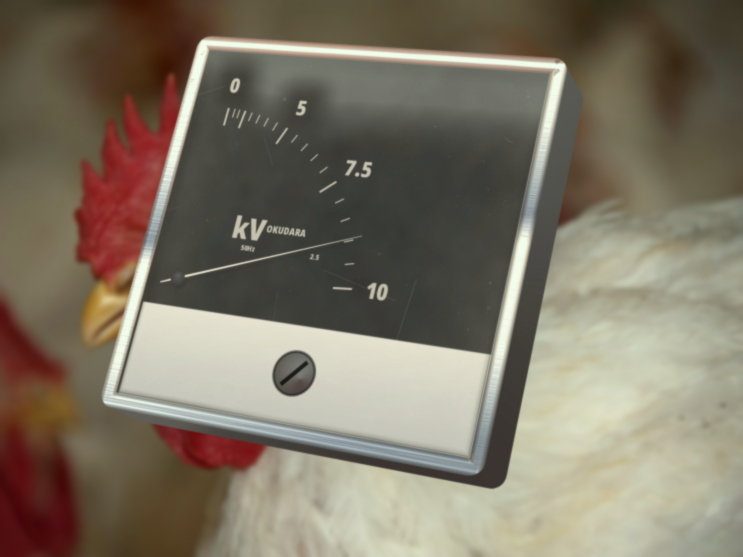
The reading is value=9 unit=kV
